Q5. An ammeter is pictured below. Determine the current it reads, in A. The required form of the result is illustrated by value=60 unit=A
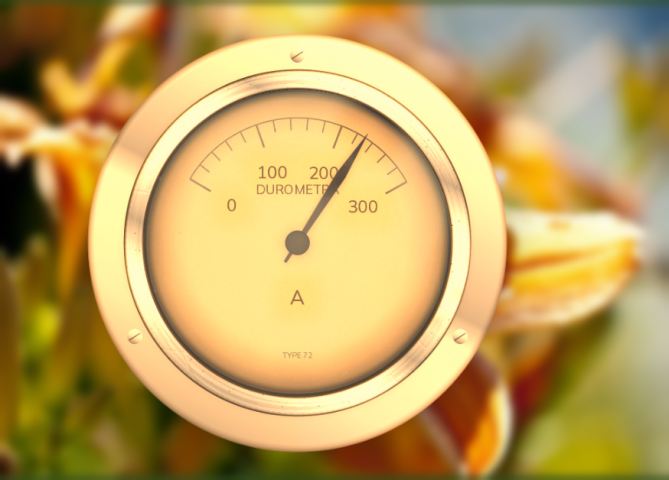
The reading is value=230 unit=A
